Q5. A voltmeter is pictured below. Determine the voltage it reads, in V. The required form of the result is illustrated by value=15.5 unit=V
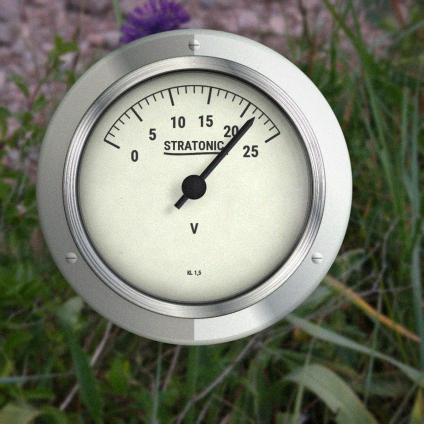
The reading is value=21.5 unit=V
